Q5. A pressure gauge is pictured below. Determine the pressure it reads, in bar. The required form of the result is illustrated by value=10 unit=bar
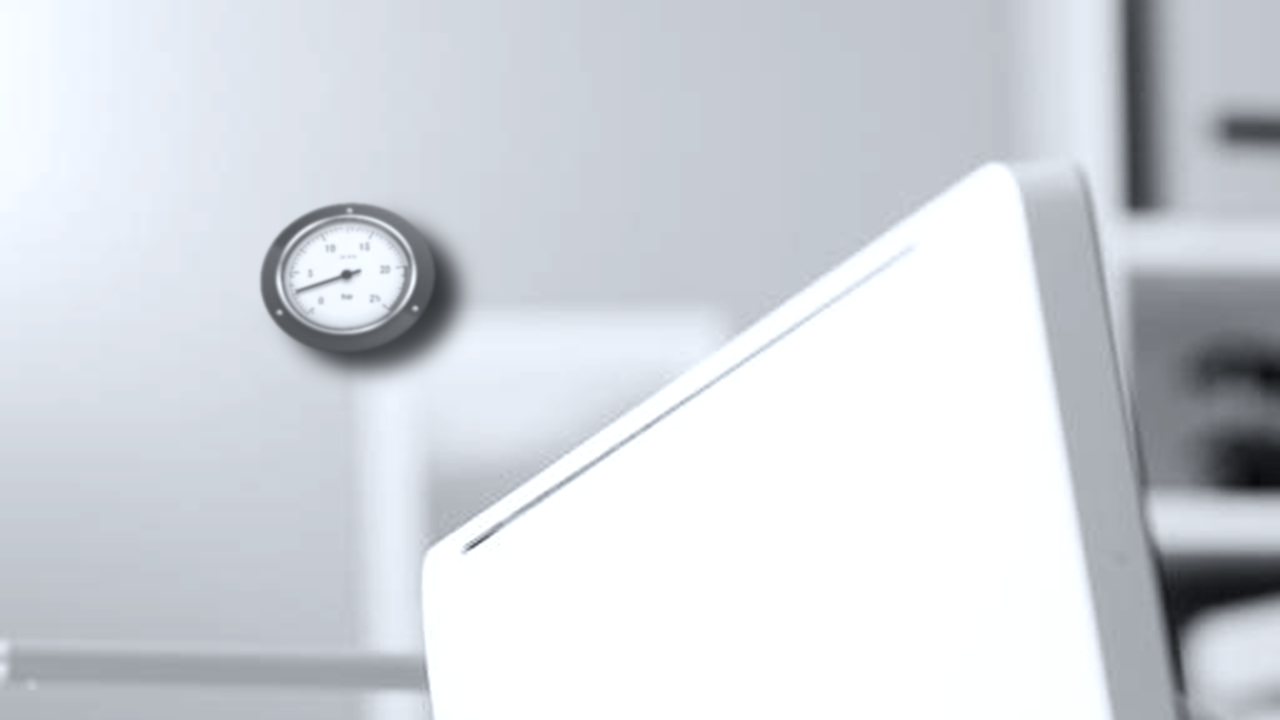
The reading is value=2.5 unit=bar
